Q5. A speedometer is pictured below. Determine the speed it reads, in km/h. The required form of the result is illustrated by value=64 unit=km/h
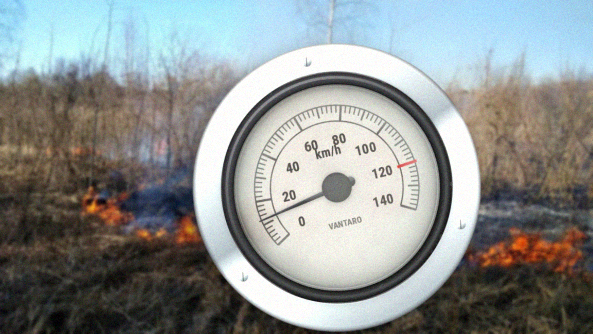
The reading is value=12 unit=km/h
